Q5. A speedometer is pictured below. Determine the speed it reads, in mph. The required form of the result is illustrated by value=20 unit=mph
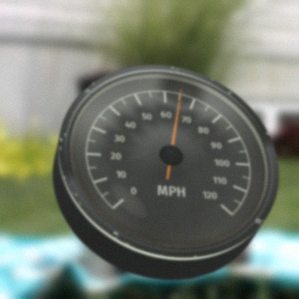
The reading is value=65 unit=mph
